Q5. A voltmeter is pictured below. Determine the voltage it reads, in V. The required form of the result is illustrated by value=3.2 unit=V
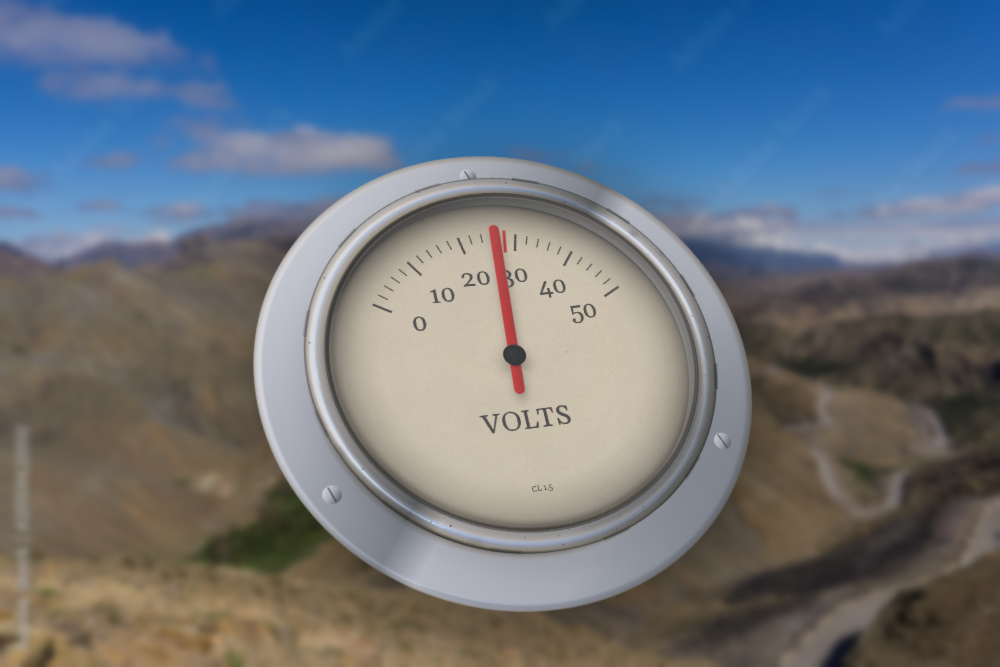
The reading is value=26 unit=V
